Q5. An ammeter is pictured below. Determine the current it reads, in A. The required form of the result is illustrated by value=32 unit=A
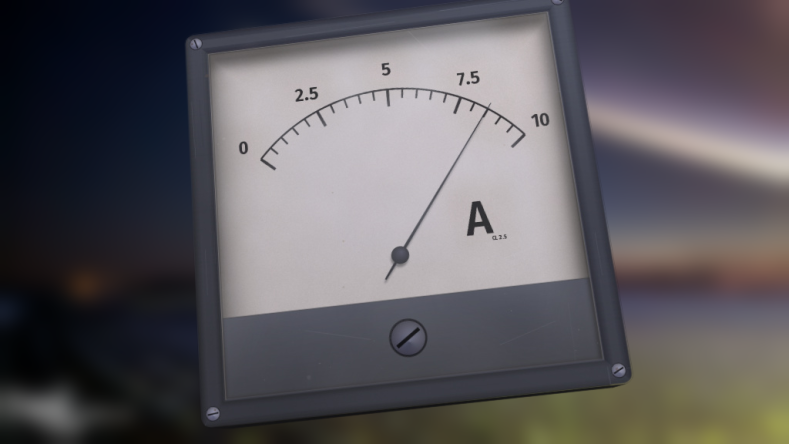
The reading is value=8.5 unit=A
